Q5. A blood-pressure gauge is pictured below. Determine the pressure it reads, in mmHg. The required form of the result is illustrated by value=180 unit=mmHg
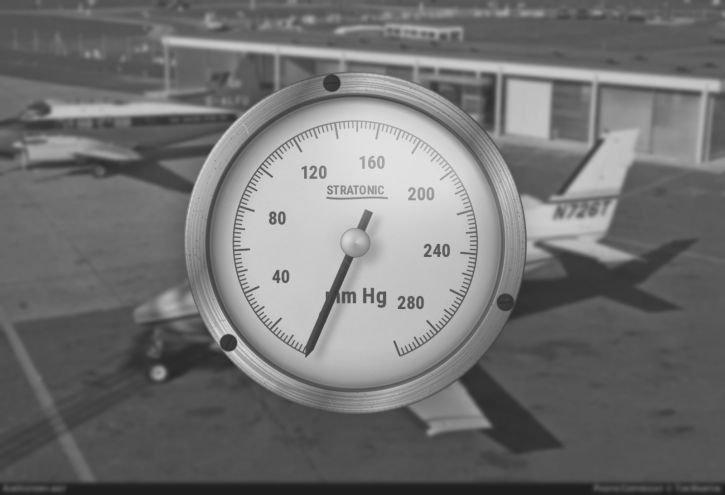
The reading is value=0 unit=mmHg
